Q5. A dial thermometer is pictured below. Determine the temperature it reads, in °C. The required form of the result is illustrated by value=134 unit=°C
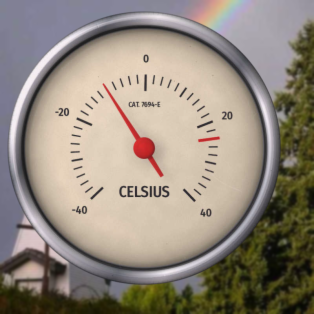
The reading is value=-10 unit=°C
